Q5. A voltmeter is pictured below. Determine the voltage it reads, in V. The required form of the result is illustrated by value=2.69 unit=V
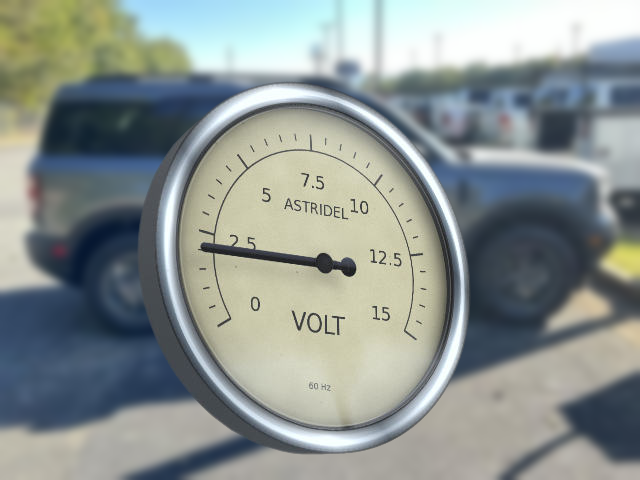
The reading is value=2 unit=V
